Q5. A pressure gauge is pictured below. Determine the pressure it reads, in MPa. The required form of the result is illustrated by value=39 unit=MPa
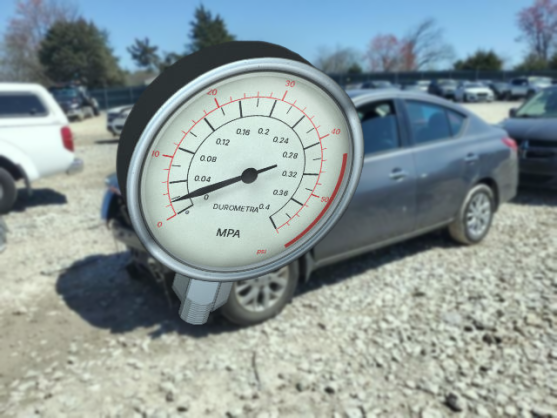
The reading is value=0.02 unit=MPa
